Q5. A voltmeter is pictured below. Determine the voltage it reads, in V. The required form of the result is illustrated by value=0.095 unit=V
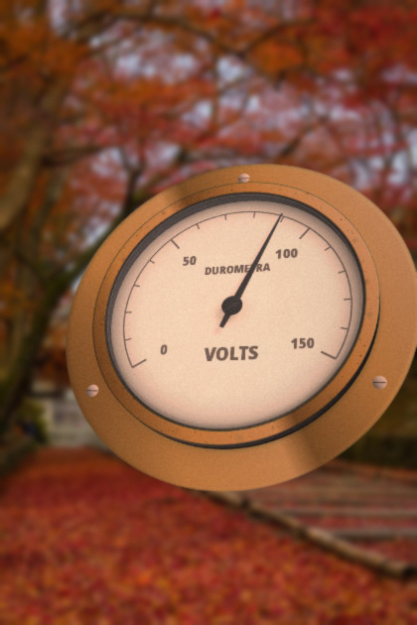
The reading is value=90 unit=V
